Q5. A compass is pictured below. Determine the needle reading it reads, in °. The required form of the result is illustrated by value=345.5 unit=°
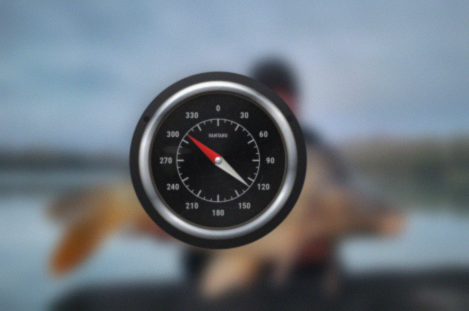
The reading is value=310 unit=°
